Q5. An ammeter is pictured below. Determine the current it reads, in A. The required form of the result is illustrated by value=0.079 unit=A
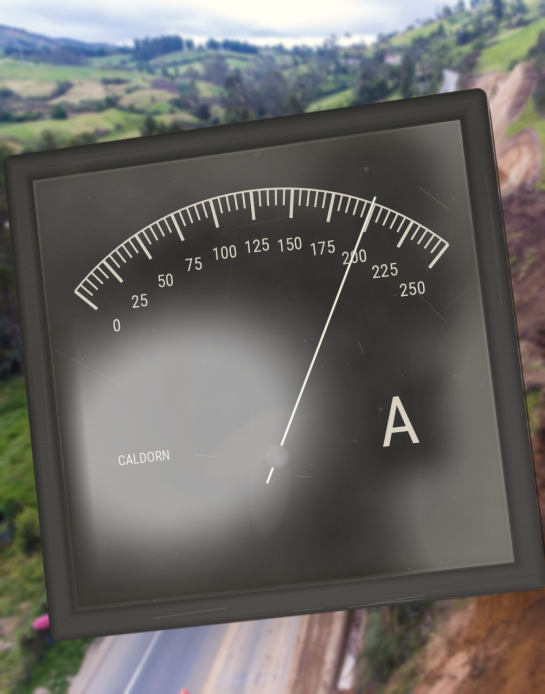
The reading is value=200 unit=A
